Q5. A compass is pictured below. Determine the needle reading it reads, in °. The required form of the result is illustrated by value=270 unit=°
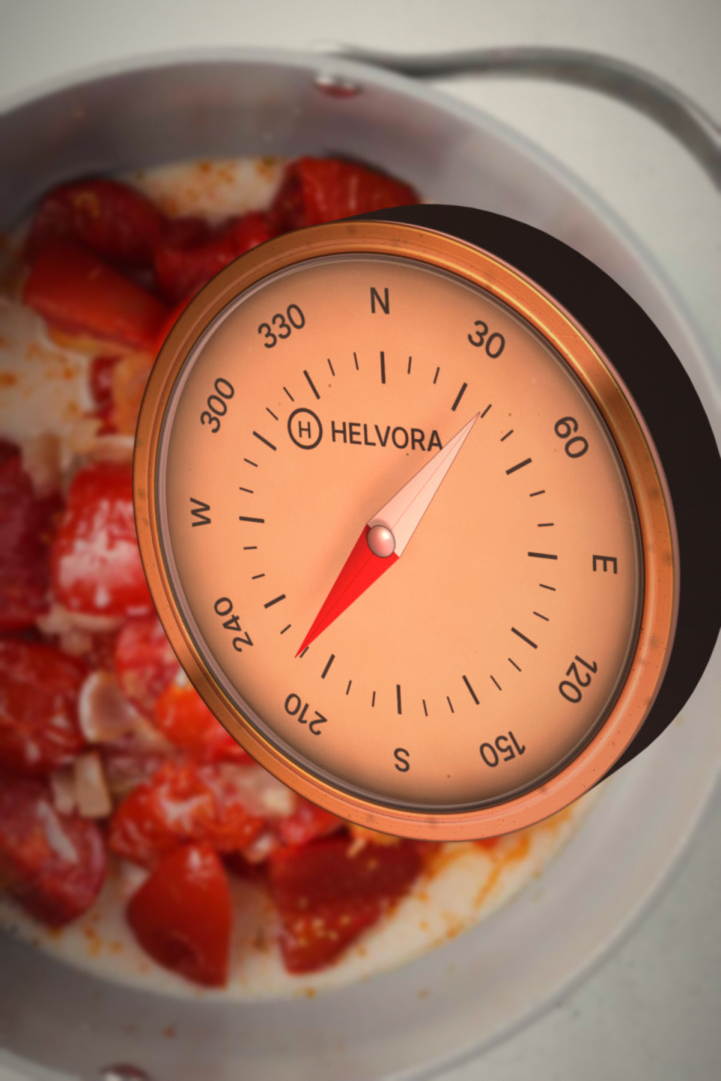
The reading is value=220 unit=°
